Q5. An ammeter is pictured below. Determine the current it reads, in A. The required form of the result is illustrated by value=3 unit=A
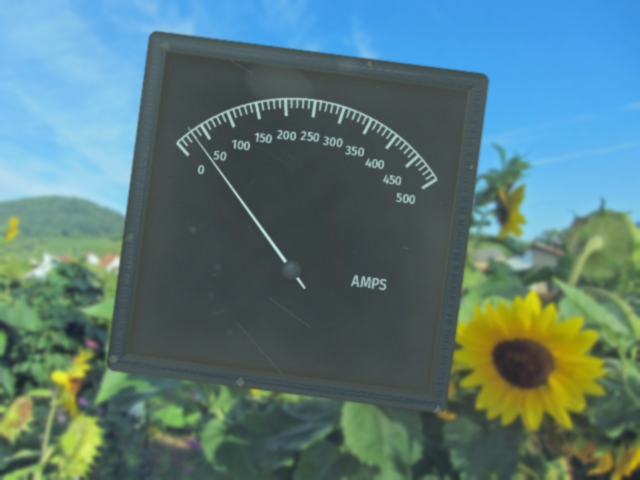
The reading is value=30 unit=A
